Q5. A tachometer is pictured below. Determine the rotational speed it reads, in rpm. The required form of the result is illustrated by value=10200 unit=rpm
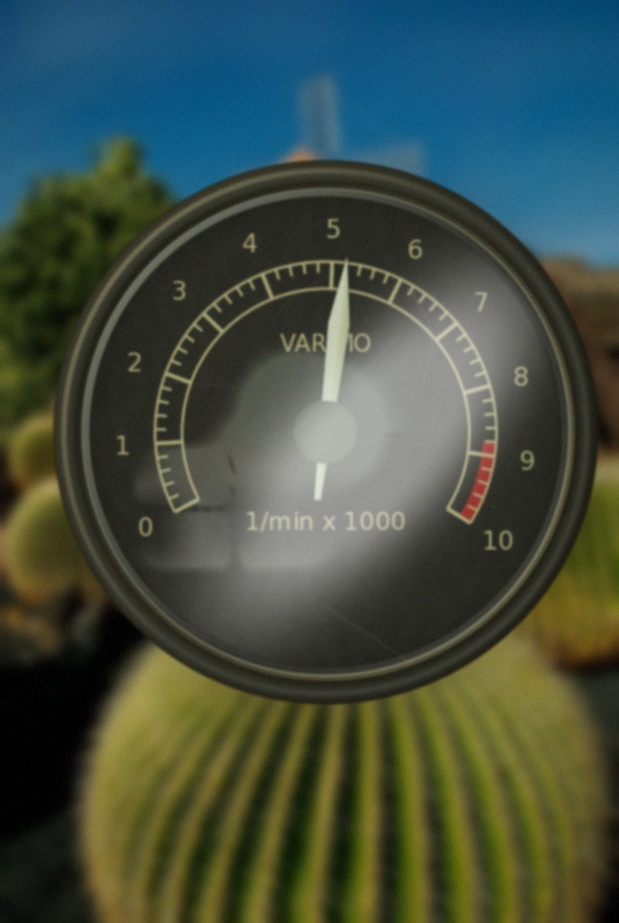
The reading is value=5200 unit=rpm
